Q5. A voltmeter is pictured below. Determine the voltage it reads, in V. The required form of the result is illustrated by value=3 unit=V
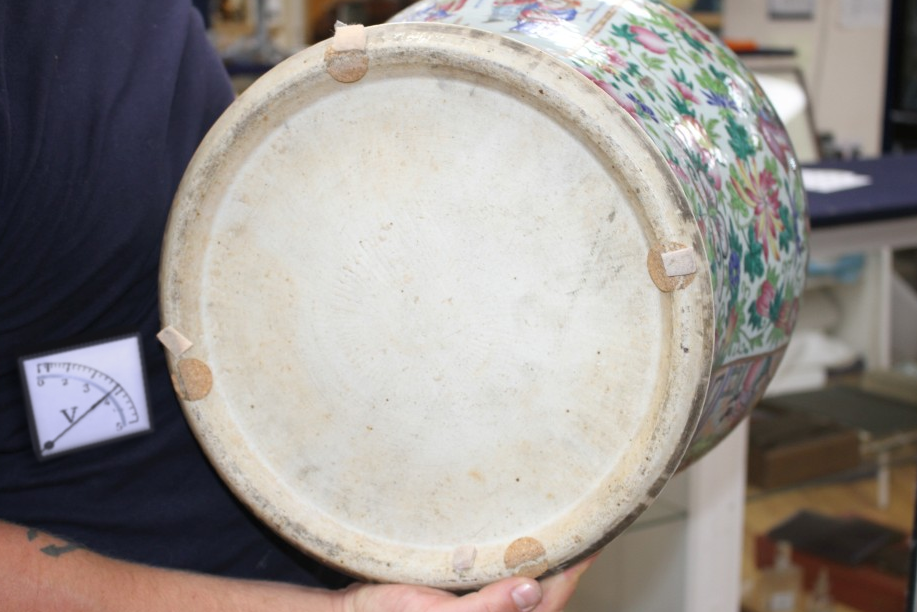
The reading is value=3.8 unit=V
